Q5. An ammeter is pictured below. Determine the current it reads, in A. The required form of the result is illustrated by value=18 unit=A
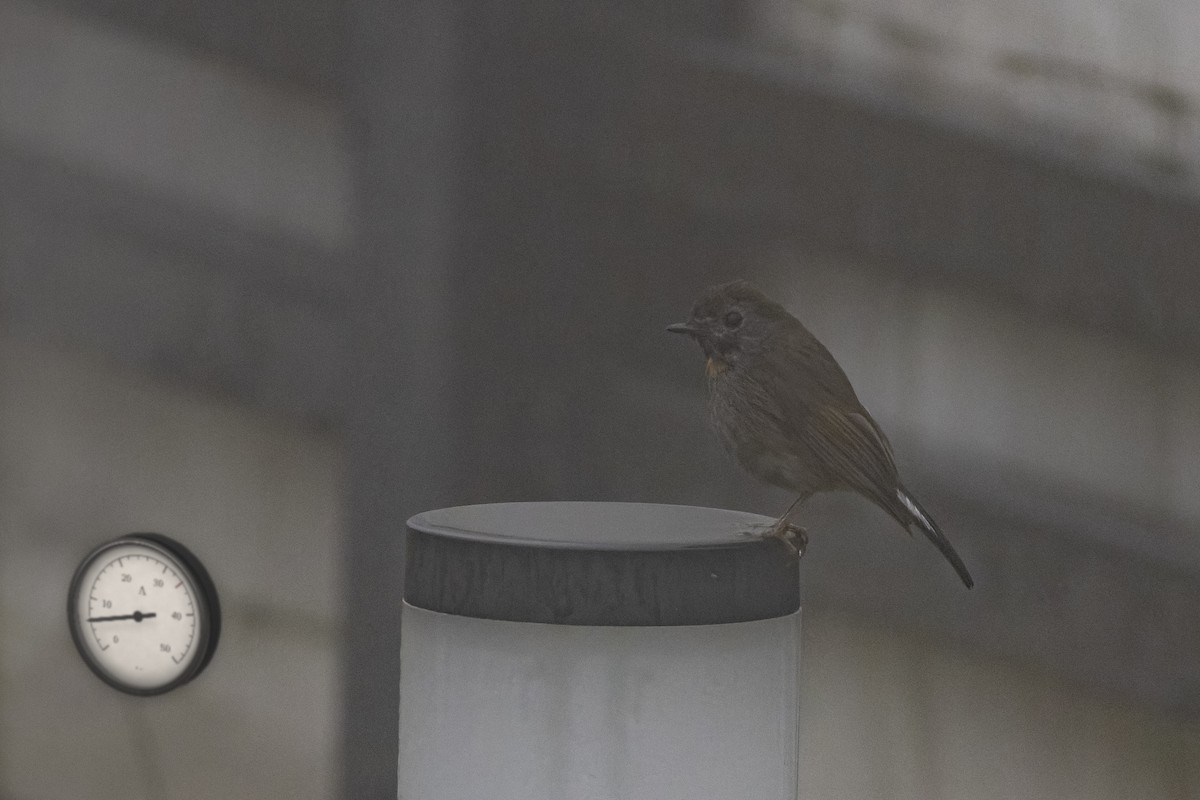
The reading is value=6 unit=A
